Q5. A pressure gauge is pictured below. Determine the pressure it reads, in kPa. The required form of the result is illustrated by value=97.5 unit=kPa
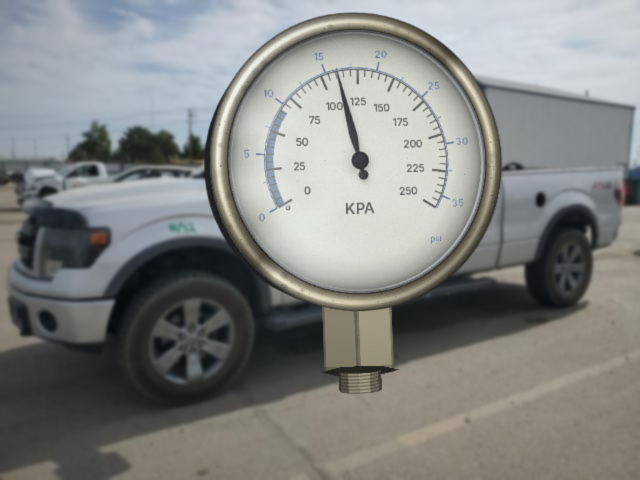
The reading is value=110 unit=kPa
